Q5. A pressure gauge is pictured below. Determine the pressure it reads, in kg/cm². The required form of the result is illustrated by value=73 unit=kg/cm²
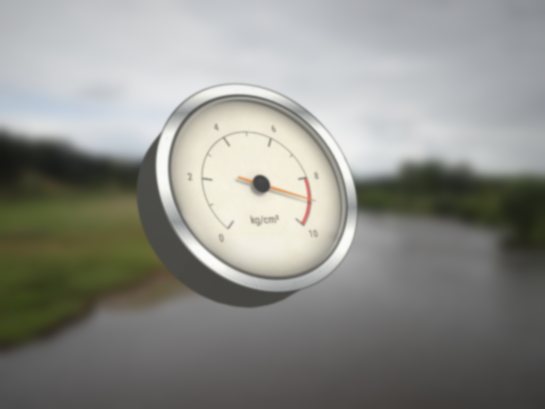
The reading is value=9 unit=kg/cm²
